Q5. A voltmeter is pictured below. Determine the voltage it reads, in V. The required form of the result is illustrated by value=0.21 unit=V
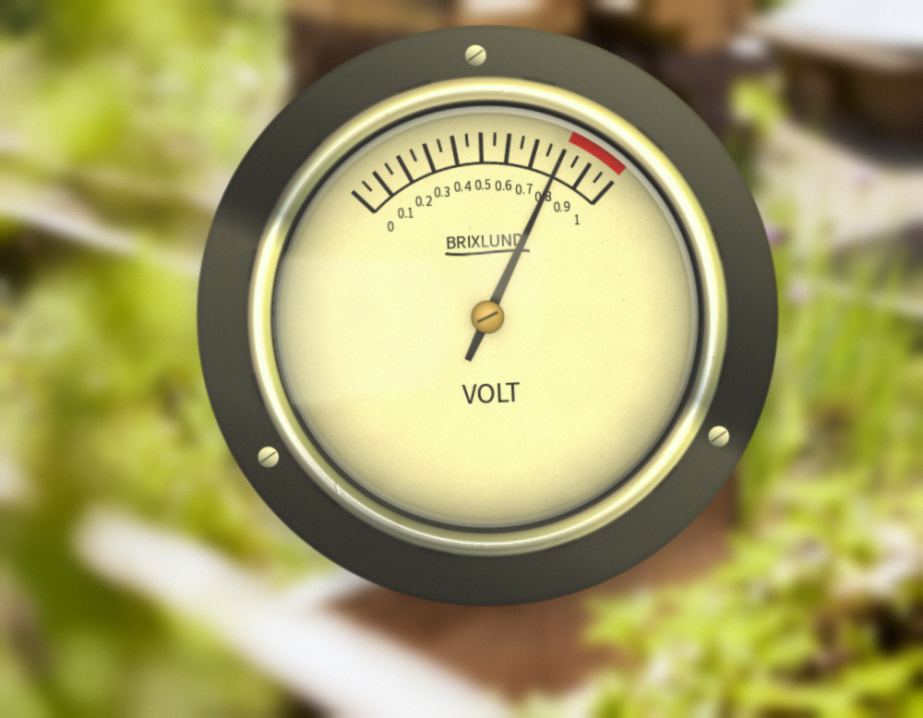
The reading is value=0.8 unit=V
